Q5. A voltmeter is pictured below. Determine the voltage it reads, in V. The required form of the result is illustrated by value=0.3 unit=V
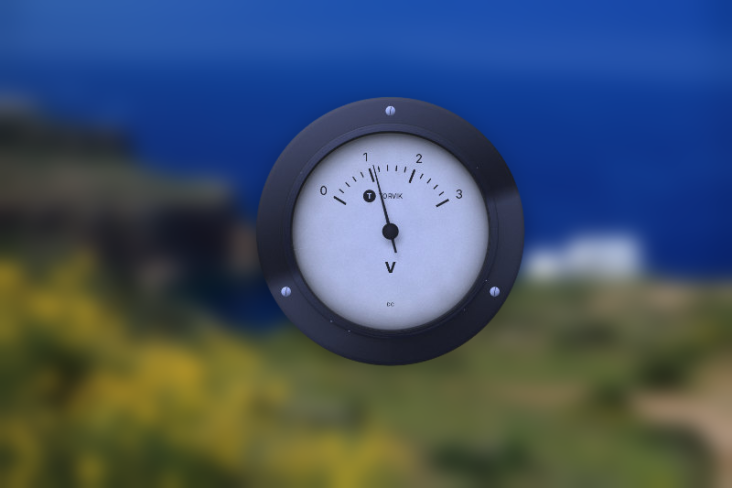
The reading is value=1.1 unit=V
